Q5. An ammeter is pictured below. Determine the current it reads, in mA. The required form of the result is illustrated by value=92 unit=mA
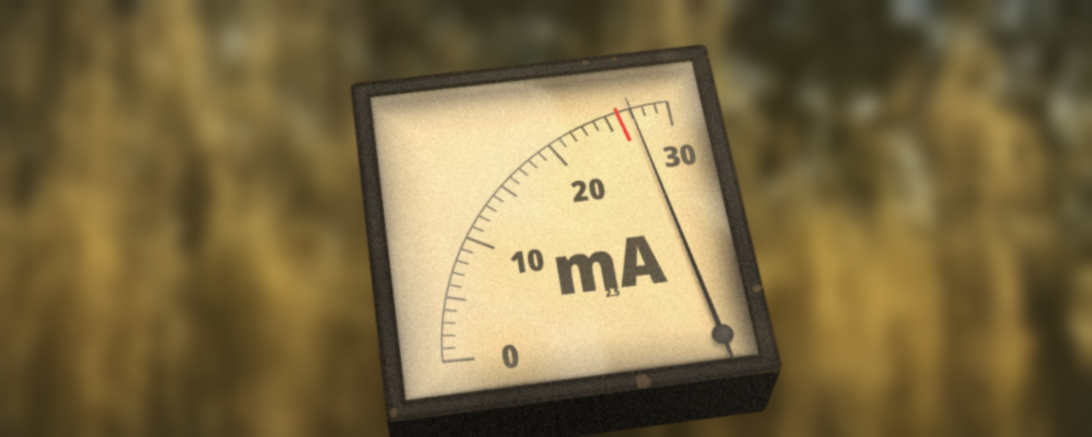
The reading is value=27 unit=mA
